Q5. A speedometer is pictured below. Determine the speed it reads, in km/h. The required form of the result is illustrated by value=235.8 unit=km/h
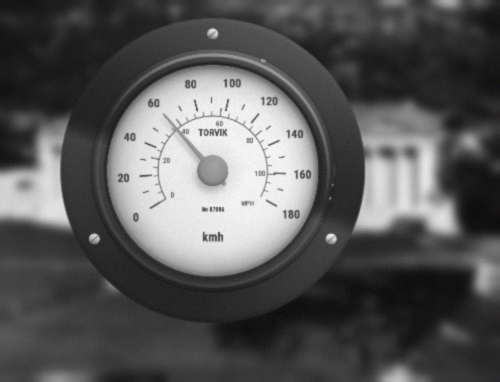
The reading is value=60 unit=km/h
